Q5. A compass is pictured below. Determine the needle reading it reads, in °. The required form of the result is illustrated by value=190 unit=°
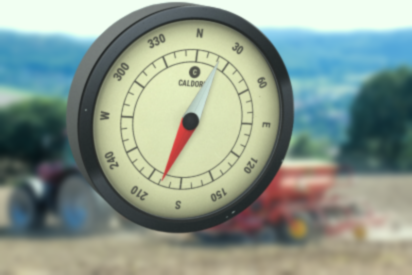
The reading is value=200 unit=°
